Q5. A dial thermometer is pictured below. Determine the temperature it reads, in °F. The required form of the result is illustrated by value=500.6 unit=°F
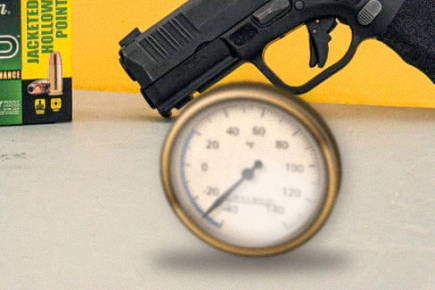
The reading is value=-30 unit=°F
